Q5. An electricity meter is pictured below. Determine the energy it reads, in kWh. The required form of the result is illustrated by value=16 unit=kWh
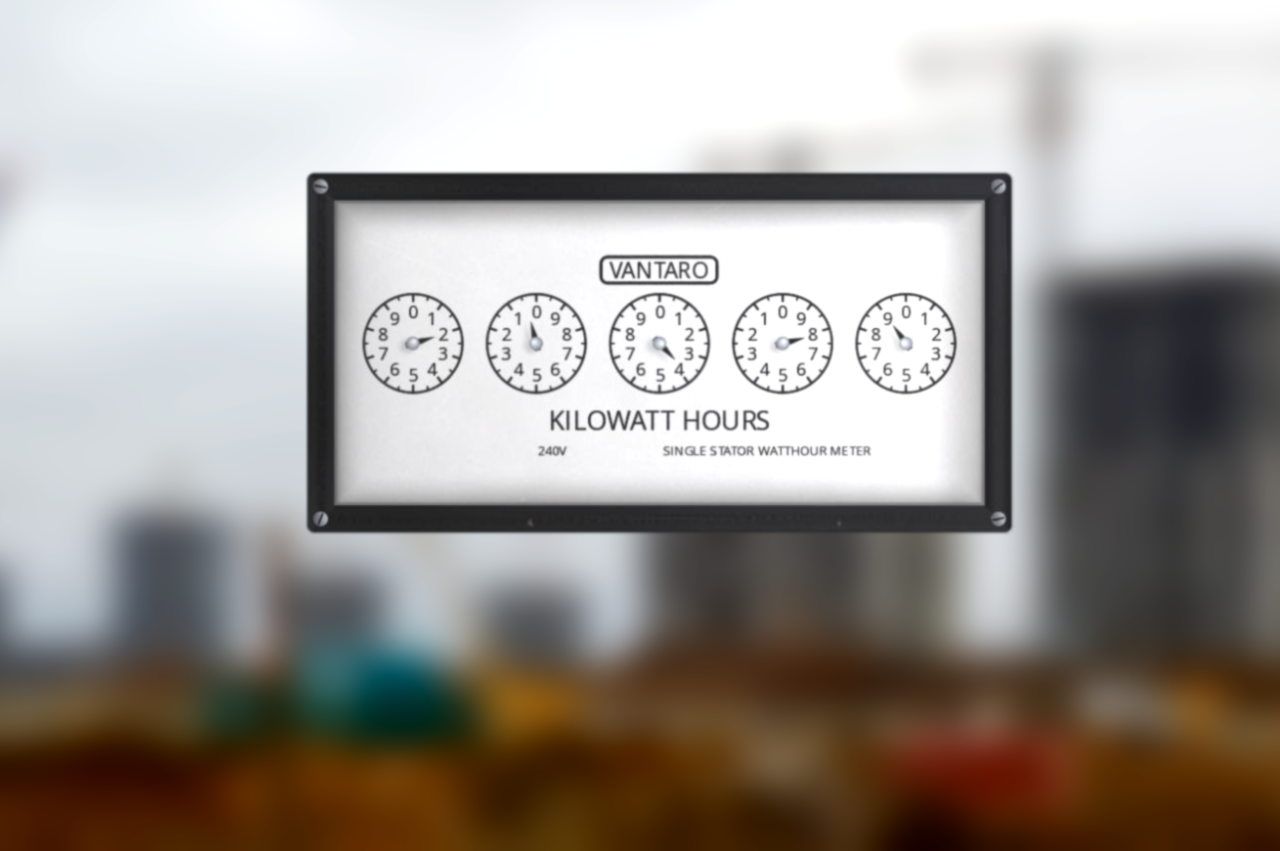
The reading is value=20379 unit=kWh
